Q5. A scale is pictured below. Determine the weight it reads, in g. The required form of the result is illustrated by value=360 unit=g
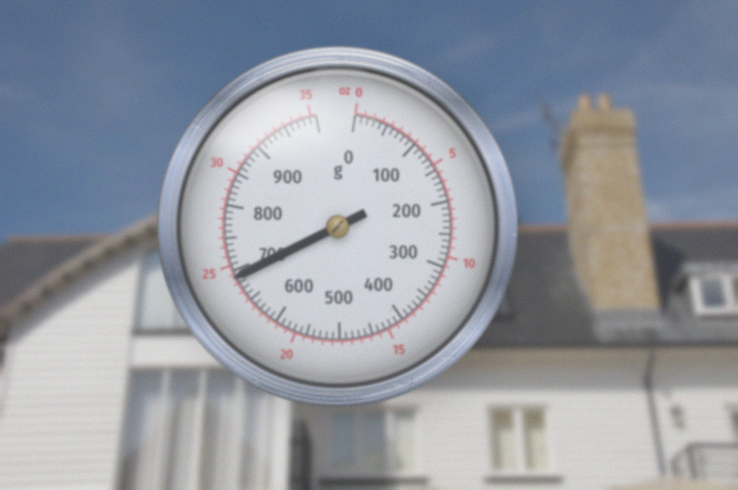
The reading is value=690 unit=g
